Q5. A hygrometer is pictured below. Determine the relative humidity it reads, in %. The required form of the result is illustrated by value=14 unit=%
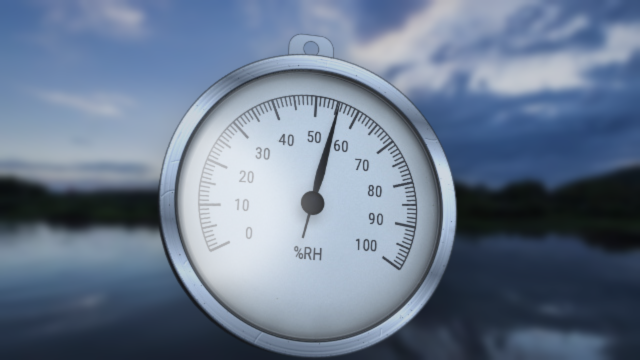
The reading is value=55 unit=%
